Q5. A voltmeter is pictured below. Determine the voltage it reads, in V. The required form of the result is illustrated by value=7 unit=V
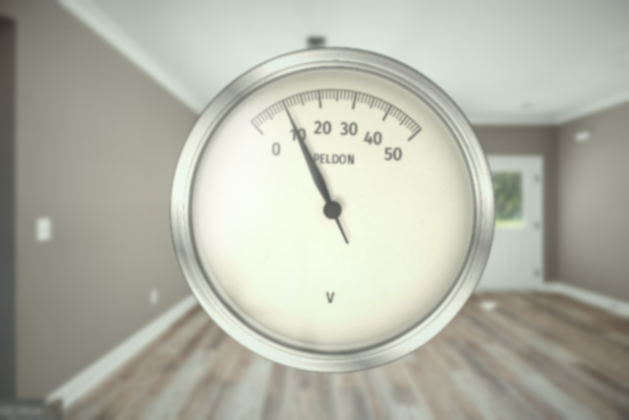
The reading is value=10 unit=V
